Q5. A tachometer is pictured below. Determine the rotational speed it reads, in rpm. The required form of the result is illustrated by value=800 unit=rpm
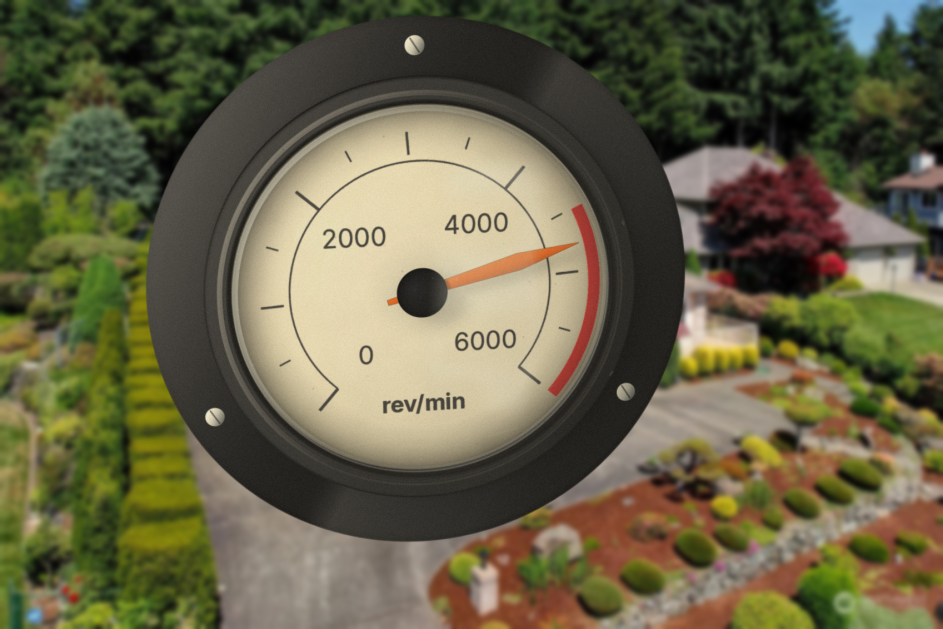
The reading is value=4750 unit=rpm
